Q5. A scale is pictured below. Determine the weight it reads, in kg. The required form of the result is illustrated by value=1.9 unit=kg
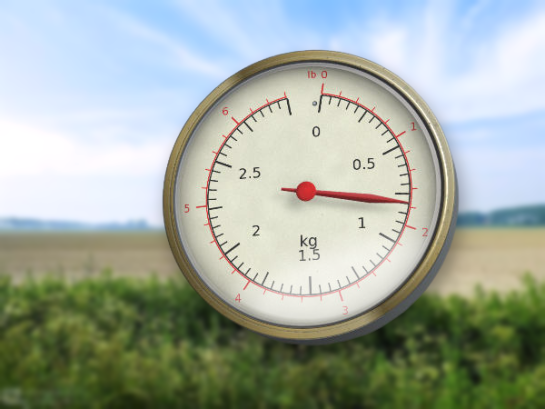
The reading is value=0.8 unit=kg
